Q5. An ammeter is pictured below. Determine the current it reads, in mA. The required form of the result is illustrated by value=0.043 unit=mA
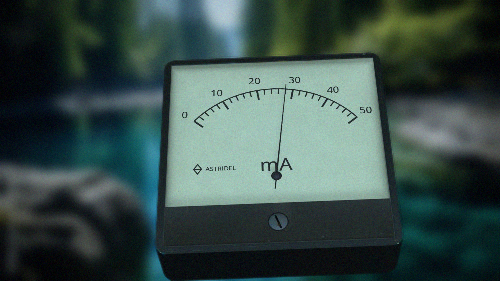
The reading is value=28 unit=mA
